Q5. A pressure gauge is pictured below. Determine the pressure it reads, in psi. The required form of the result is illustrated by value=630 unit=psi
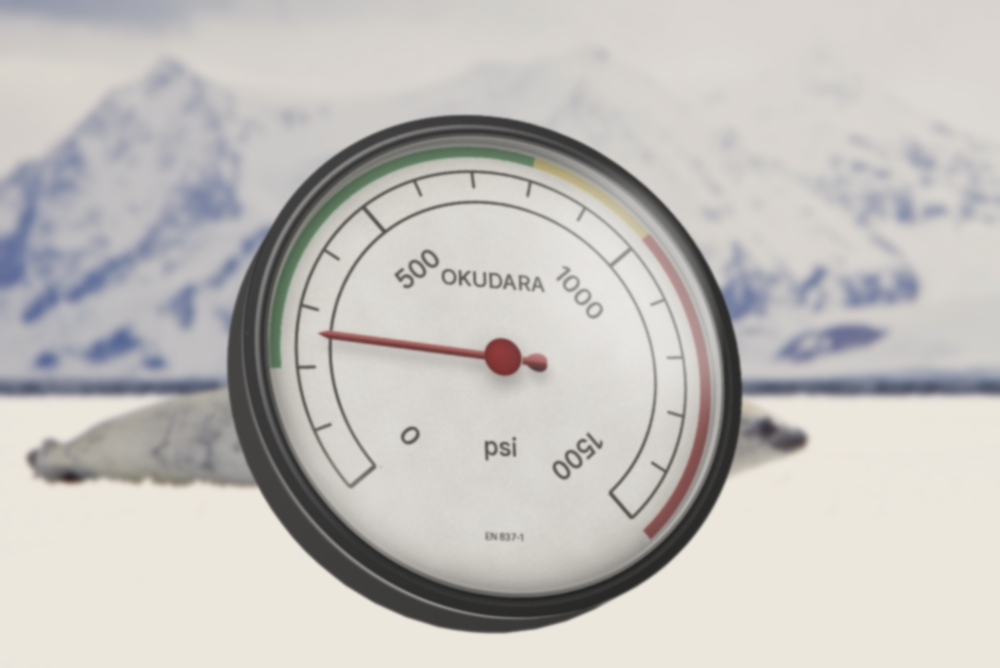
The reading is value=250 unit=psi
